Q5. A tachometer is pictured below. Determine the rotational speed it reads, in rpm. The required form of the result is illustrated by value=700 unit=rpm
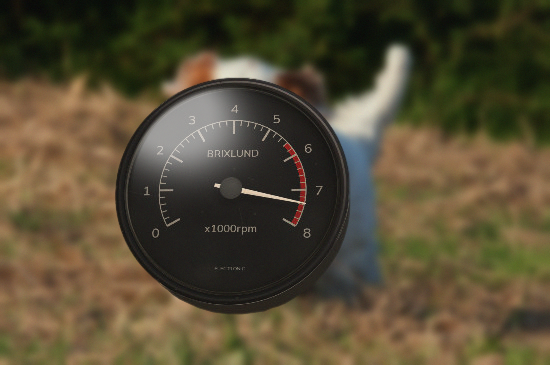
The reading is value=7400 unit=rpm
